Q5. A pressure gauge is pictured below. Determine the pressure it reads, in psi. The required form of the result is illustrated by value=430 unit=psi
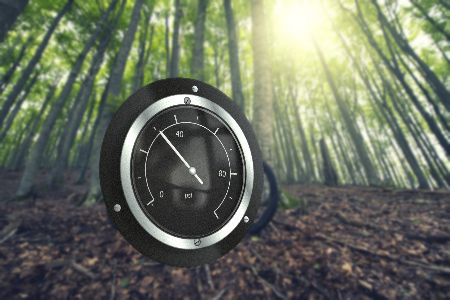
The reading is value=30 unit=psi
